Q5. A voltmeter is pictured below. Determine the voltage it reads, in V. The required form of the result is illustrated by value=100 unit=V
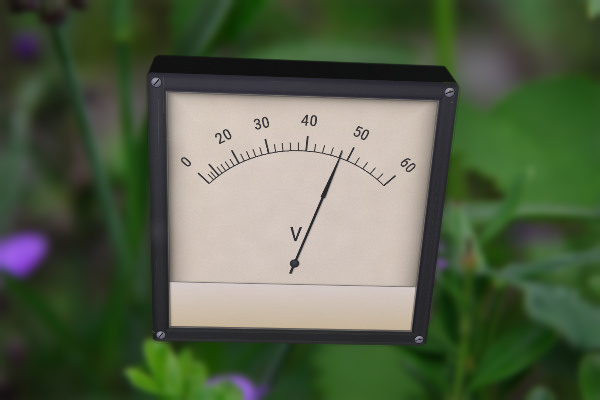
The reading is value=48 unit=V
